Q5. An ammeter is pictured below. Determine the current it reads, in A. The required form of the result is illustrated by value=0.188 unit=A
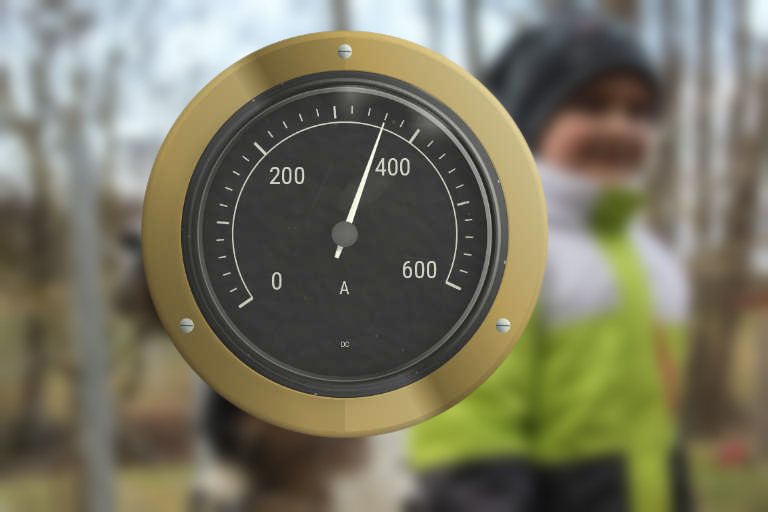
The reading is value=360 unit=A
